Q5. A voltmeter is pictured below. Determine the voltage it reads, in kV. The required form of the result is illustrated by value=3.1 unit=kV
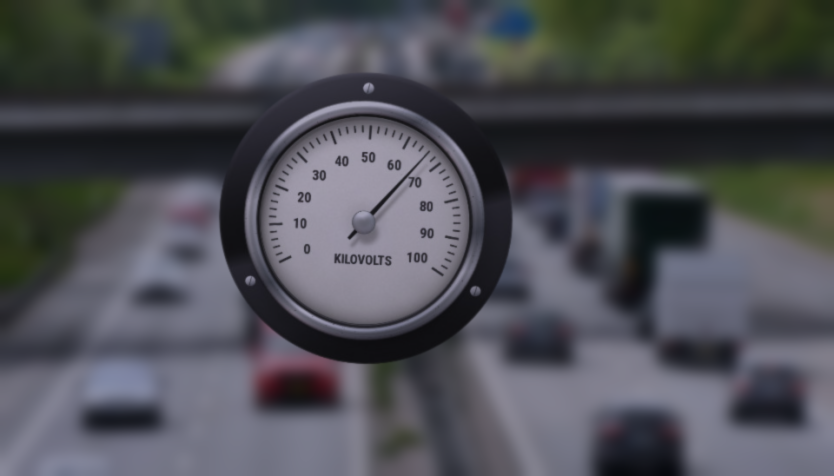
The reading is value=66 unit=kV
